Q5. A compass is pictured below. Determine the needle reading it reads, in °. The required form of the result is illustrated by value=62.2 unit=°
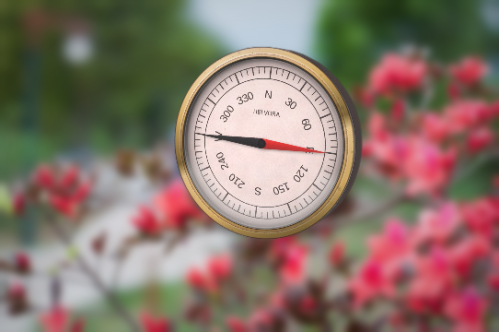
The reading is value=90 unit=°
